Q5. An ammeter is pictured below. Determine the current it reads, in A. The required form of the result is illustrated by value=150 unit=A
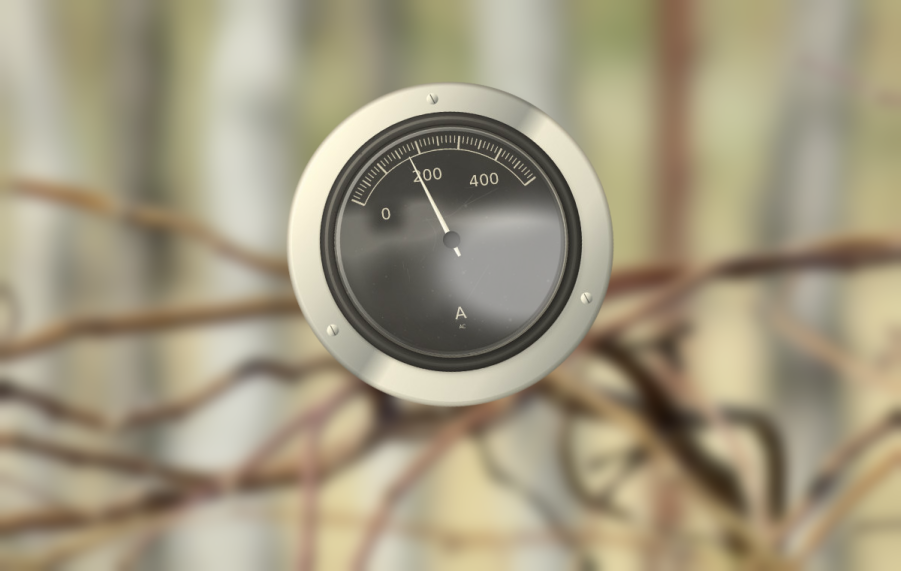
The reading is value=170 unit=A
